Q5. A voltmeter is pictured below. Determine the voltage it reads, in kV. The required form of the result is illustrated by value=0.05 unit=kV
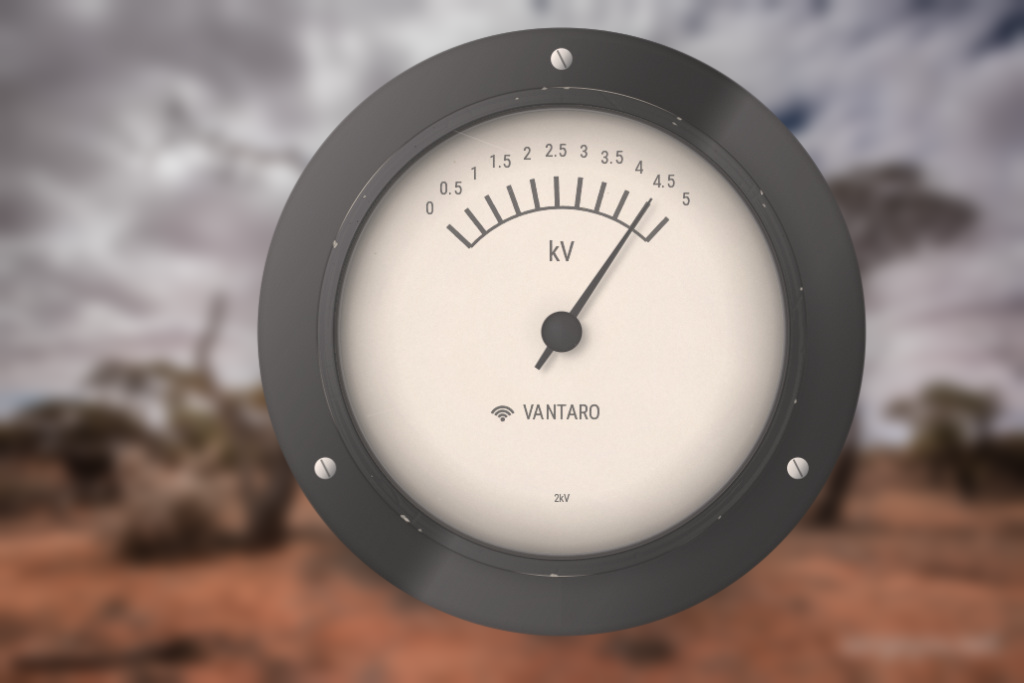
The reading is value=4.5 unit=kV
